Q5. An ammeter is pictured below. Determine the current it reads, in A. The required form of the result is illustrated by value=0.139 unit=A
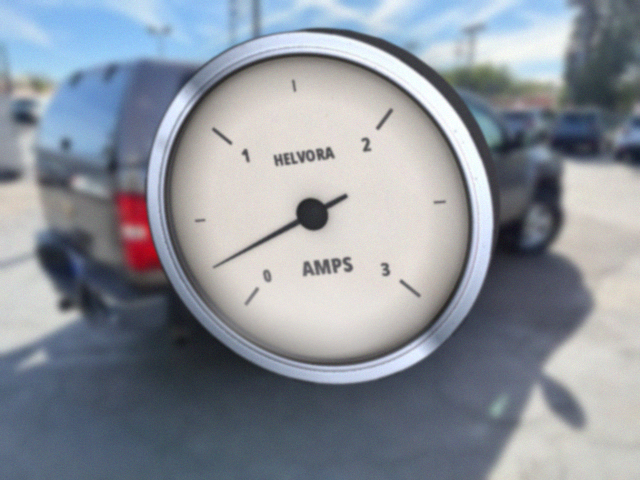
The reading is value=0.25 unit=A
